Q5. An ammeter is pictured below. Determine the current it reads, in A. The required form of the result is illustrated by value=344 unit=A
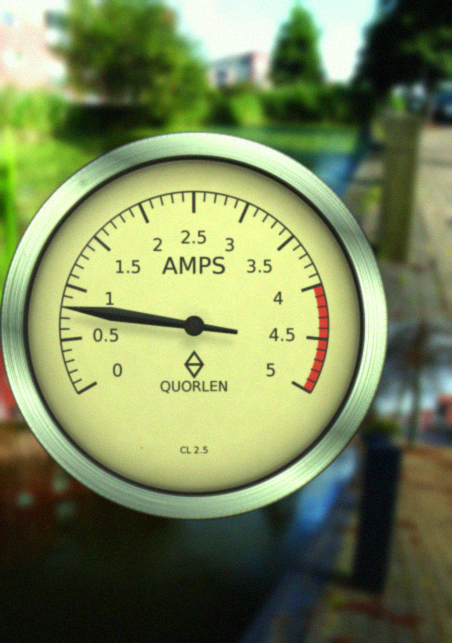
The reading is value=0.8 unit=A
